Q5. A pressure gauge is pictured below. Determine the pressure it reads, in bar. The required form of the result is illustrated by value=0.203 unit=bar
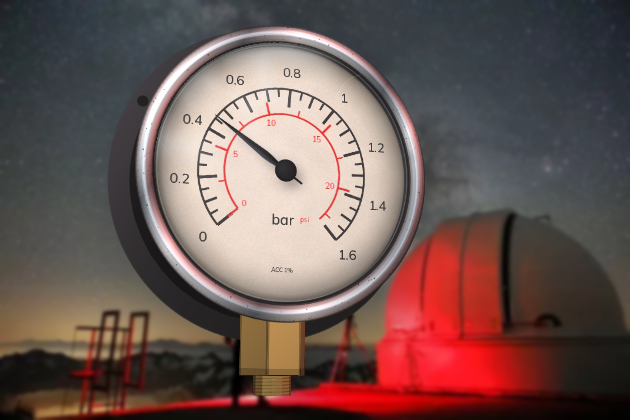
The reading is value=0.45 unit=bar
